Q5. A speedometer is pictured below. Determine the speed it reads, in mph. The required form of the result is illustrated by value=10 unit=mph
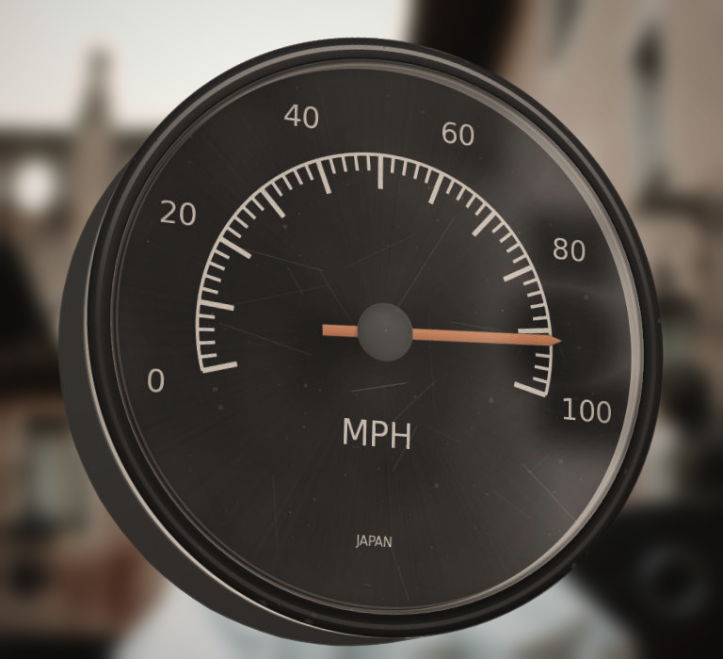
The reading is value=92 unit=mph
